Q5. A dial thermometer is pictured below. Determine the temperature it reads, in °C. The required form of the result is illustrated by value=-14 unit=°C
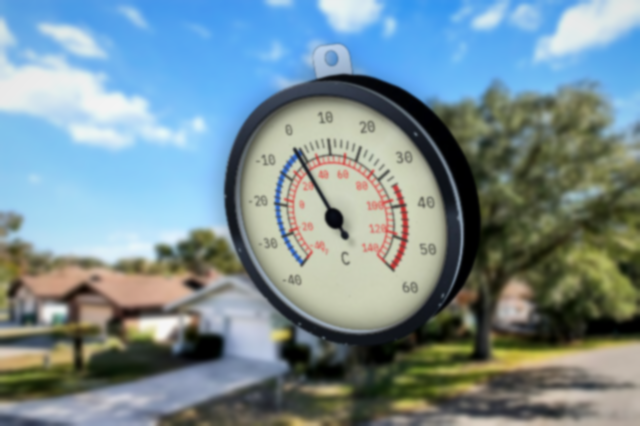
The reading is value=0 unit=°C
